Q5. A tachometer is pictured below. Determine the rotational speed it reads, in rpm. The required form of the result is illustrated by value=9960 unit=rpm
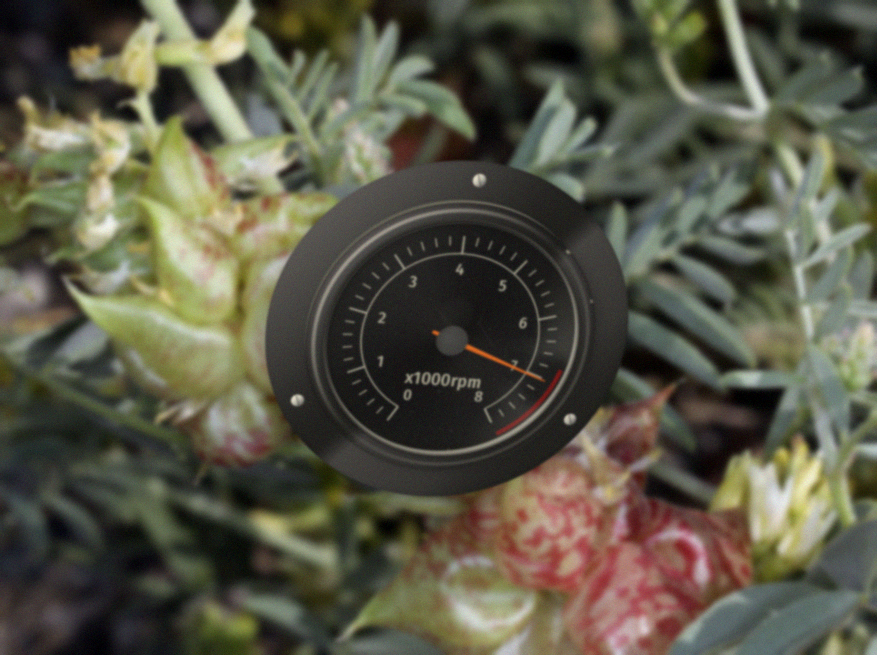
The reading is value=7000 unit=rpm
